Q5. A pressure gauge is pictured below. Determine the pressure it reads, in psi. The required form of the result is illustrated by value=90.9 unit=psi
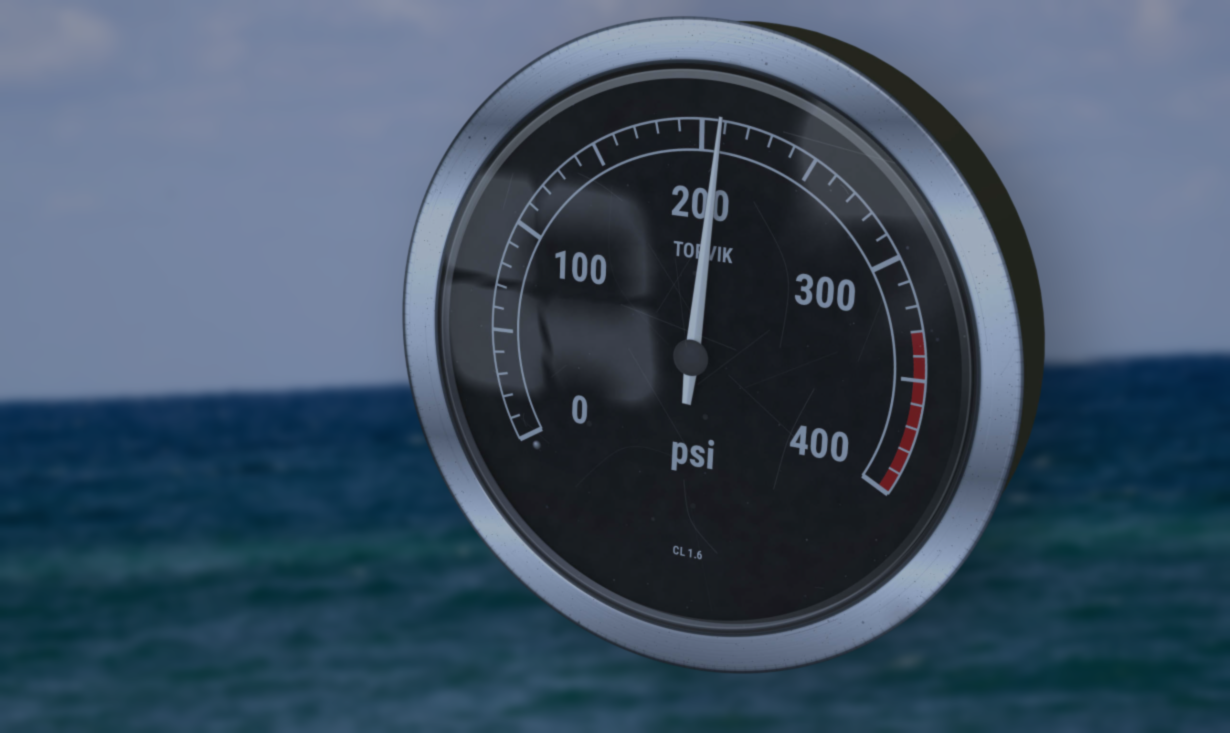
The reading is value=210 unit=psi
